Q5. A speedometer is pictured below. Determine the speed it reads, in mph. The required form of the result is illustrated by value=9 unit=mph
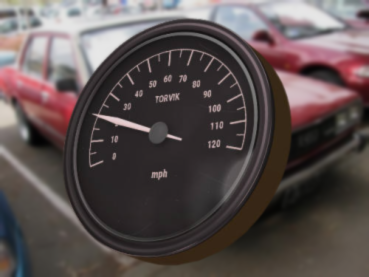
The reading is value=20 unit=mph
